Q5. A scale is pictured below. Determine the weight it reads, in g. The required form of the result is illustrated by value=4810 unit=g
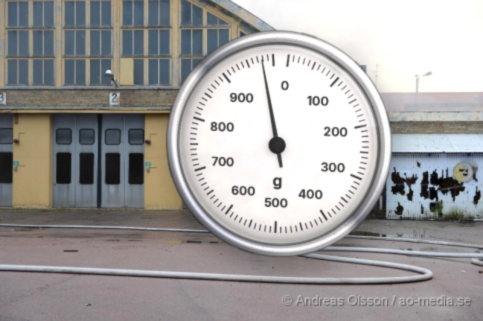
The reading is value=980 unit=g
